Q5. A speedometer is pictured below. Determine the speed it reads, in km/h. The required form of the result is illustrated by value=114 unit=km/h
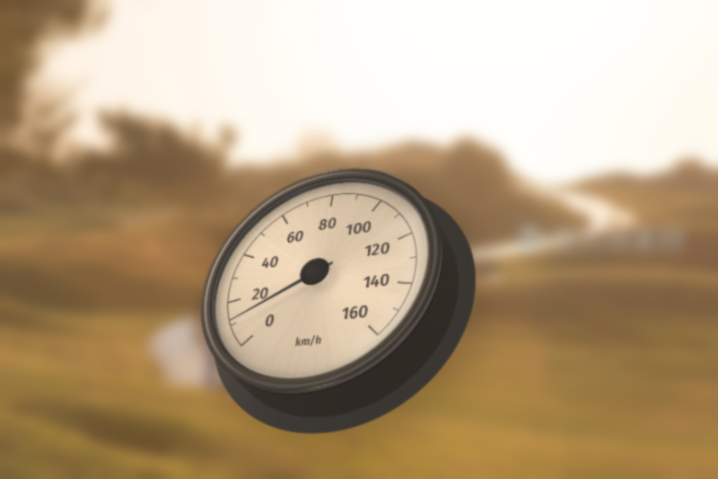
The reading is value=10 unit=km/h
